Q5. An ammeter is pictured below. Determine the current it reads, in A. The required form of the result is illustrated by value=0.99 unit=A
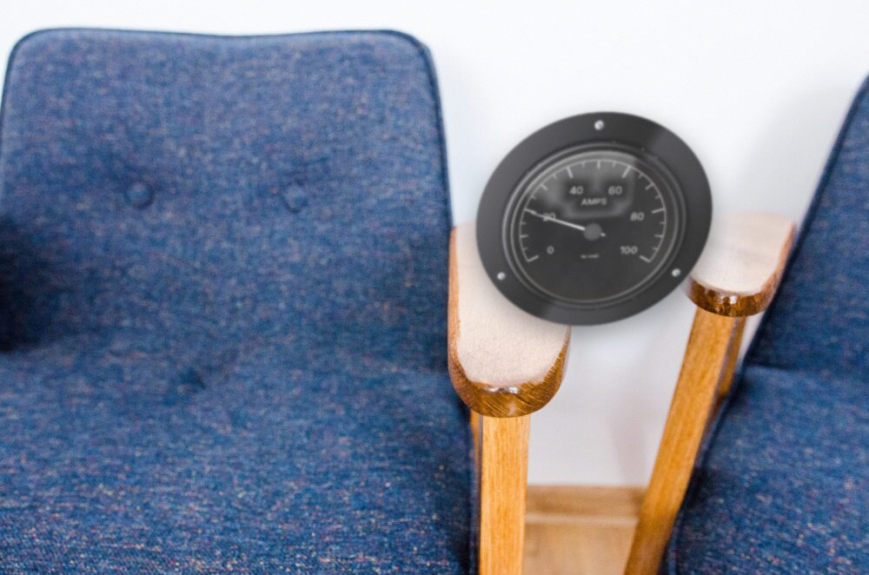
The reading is value=20 unit=A
